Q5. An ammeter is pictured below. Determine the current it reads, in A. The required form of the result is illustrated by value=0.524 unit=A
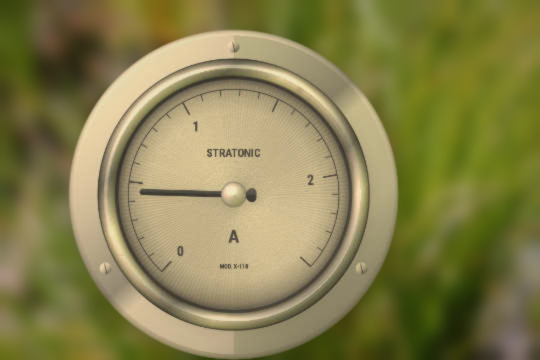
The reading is value=0.45 unit=A
